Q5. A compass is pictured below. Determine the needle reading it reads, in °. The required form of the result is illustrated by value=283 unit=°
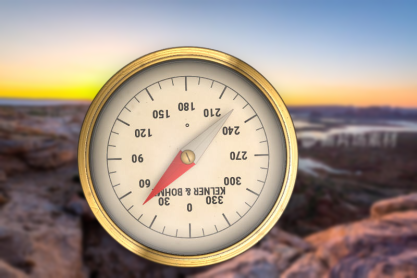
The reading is value=45 unit=°
